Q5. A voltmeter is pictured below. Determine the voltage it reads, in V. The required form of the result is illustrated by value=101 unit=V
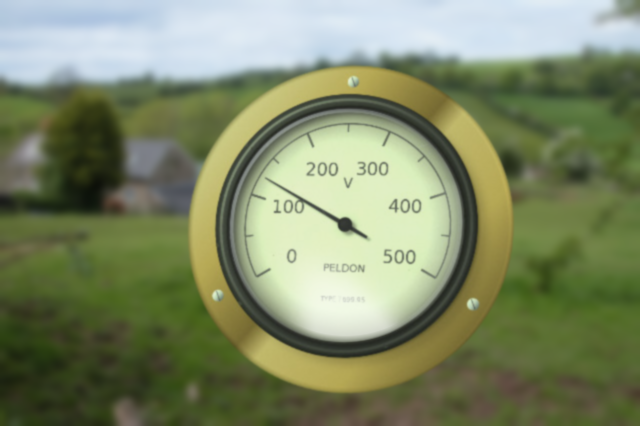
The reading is value=125 unit=V
